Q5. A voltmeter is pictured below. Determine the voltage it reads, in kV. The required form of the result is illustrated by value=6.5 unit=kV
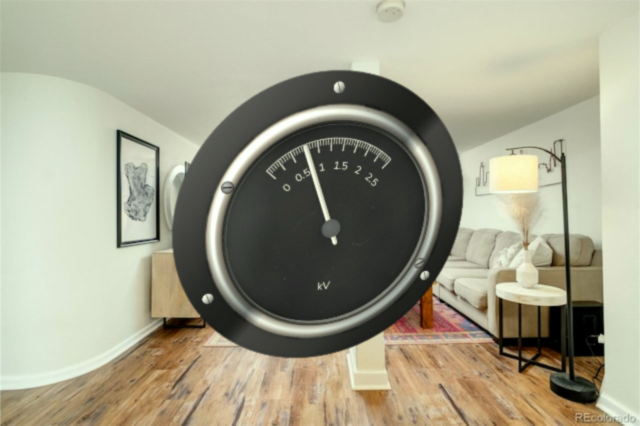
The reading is value=0.75 unit=kV
